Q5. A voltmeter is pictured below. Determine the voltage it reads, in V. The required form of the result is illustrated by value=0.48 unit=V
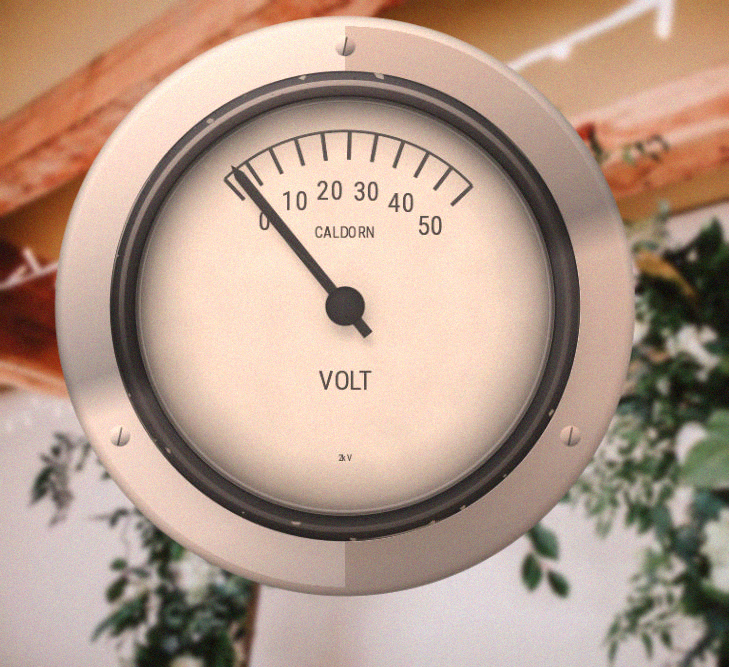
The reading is value=2.5 unit=V
